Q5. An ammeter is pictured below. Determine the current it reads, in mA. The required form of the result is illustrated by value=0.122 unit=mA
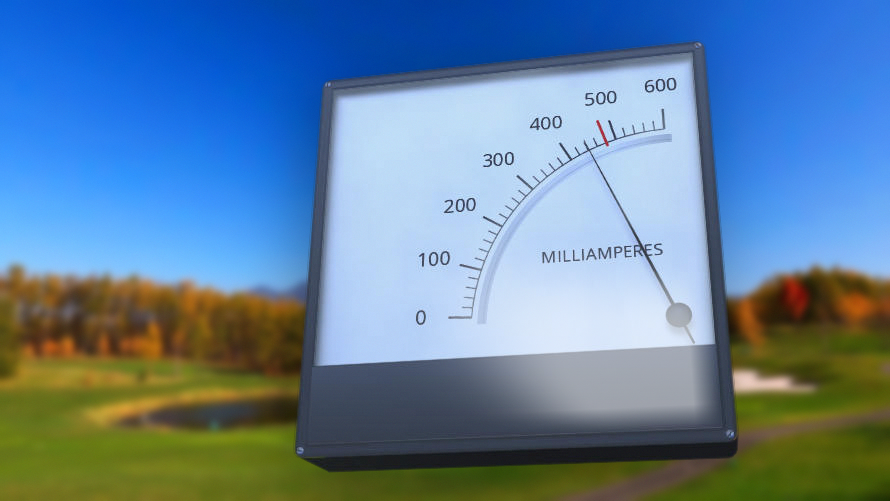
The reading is value=440 unit=mA
